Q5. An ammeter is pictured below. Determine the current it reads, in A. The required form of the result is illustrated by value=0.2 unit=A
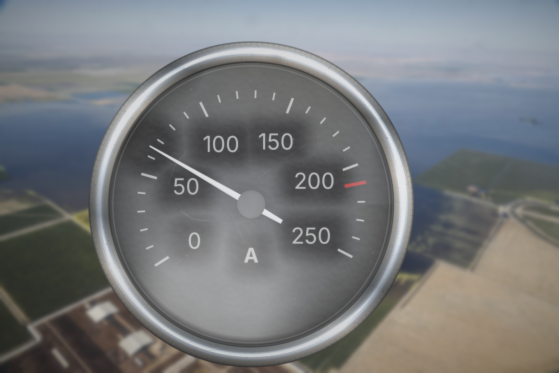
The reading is value=65 unit=A
